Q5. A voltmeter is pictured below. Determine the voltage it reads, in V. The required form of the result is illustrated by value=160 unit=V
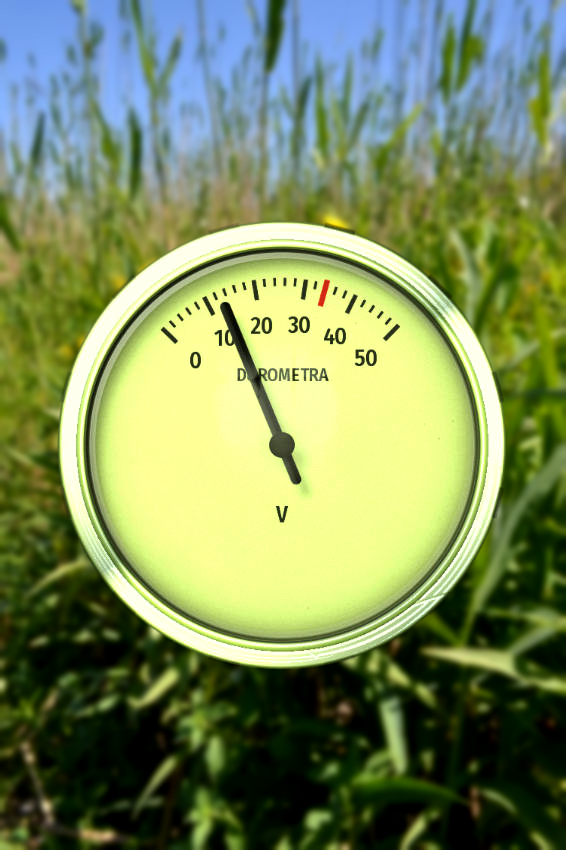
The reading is value=13 unit=V
